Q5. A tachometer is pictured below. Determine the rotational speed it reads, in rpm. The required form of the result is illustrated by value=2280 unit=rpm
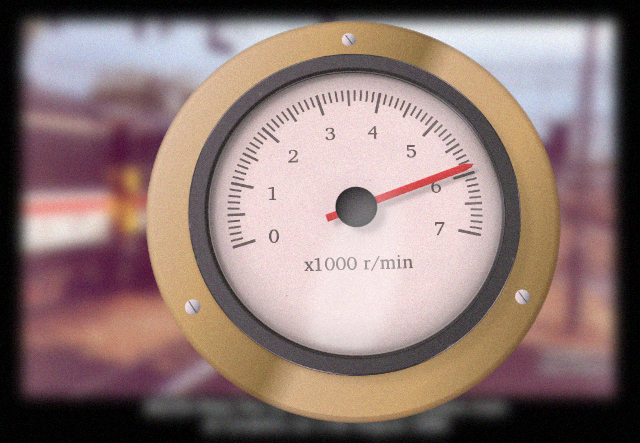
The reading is value=5900 unit=rpm
